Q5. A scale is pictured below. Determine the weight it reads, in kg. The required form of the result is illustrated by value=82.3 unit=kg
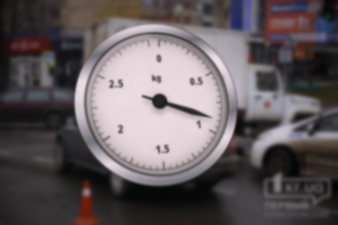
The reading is value=0.9 unit=kg
